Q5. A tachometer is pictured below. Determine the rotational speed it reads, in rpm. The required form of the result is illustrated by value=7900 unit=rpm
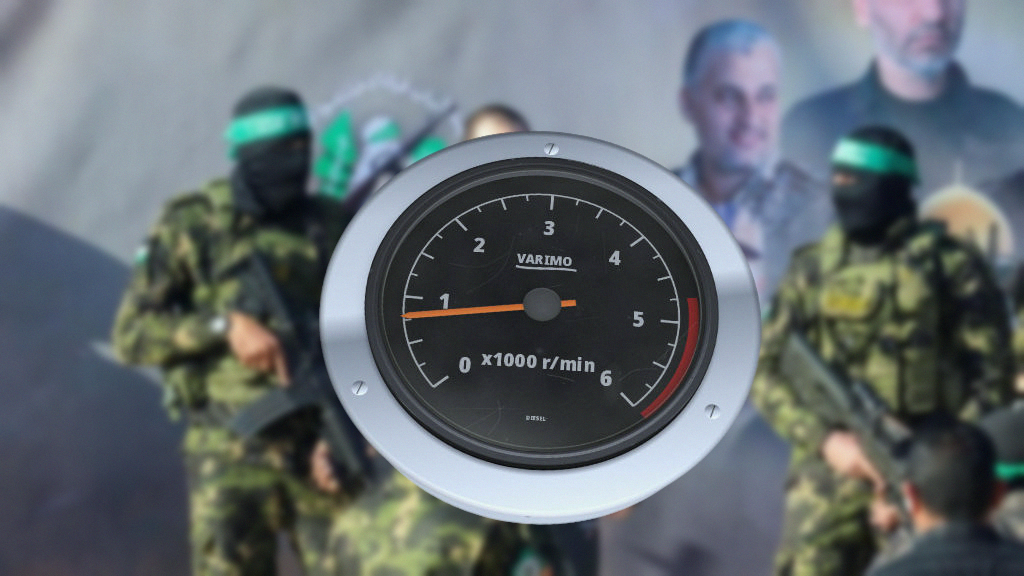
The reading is value=750 unit=rpm
